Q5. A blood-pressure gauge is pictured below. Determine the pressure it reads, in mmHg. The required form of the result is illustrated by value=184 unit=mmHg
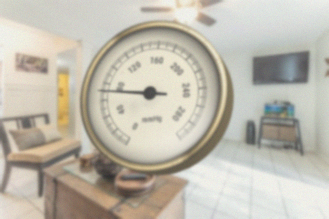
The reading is value=70 unit=mmHg
